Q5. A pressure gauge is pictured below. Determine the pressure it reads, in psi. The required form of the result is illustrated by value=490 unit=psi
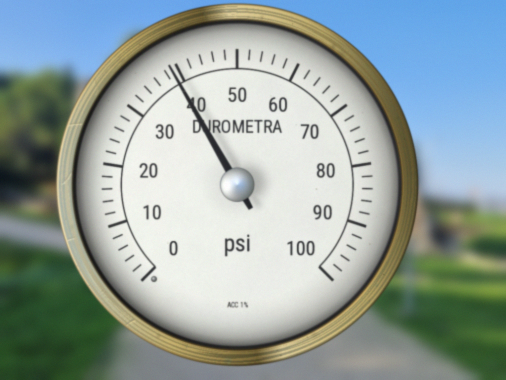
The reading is value=39 unit=psi
